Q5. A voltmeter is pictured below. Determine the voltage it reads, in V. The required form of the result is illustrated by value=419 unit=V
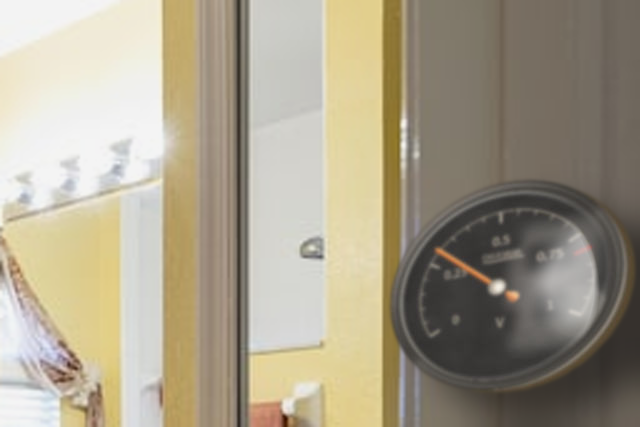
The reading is value=0.3 unit=V
